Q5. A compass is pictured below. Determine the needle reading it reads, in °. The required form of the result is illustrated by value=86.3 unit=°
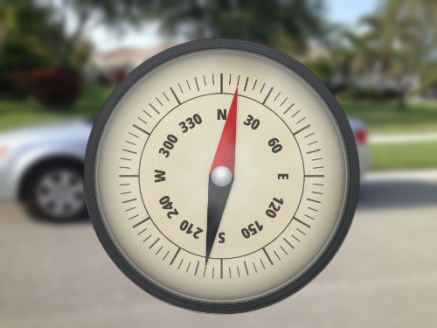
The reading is value=10 unit=°
